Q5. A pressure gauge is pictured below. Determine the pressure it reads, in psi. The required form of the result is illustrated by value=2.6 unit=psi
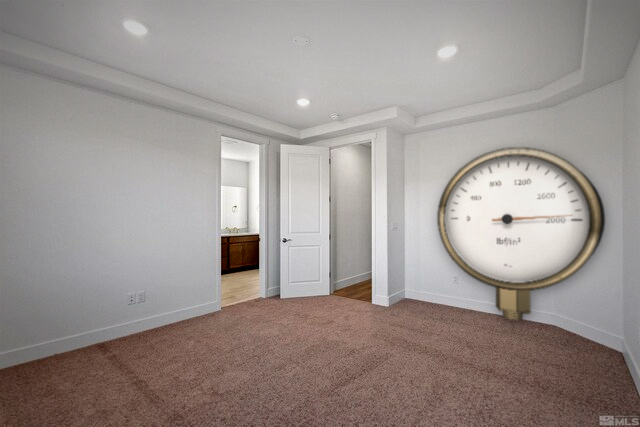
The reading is value=1950 unit=psi
